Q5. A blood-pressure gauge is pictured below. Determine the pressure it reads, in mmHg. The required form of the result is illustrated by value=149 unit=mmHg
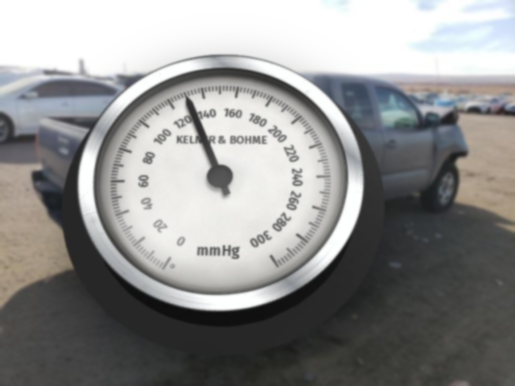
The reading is value=130 unit=mmHg
